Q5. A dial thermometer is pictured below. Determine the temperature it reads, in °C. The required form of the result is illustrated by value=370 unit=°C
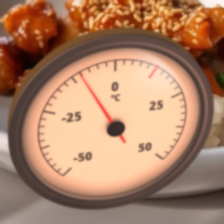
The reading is value=-10 unit=°C
